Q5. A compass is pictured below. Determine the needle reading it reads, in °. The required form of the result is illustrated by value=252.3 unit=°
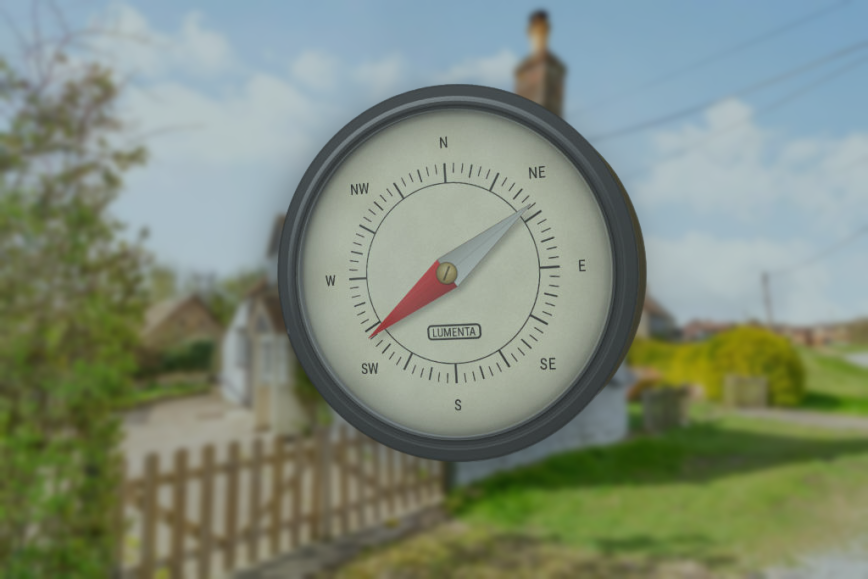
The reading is value=235 unit=°
